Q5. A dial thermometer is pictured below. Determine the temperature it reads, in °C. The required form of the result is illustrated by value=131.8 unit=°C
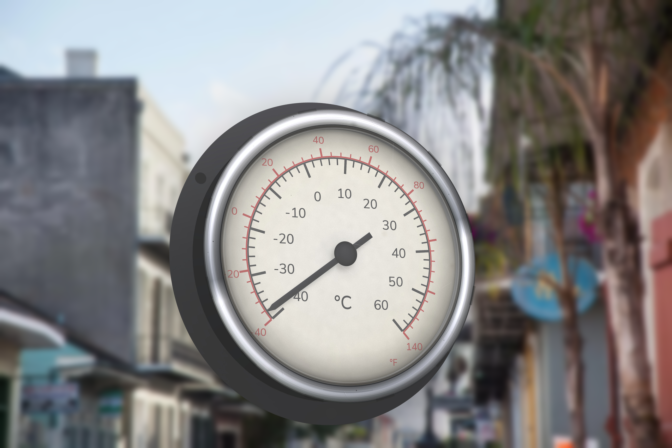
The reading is value=-38 unit=°C
